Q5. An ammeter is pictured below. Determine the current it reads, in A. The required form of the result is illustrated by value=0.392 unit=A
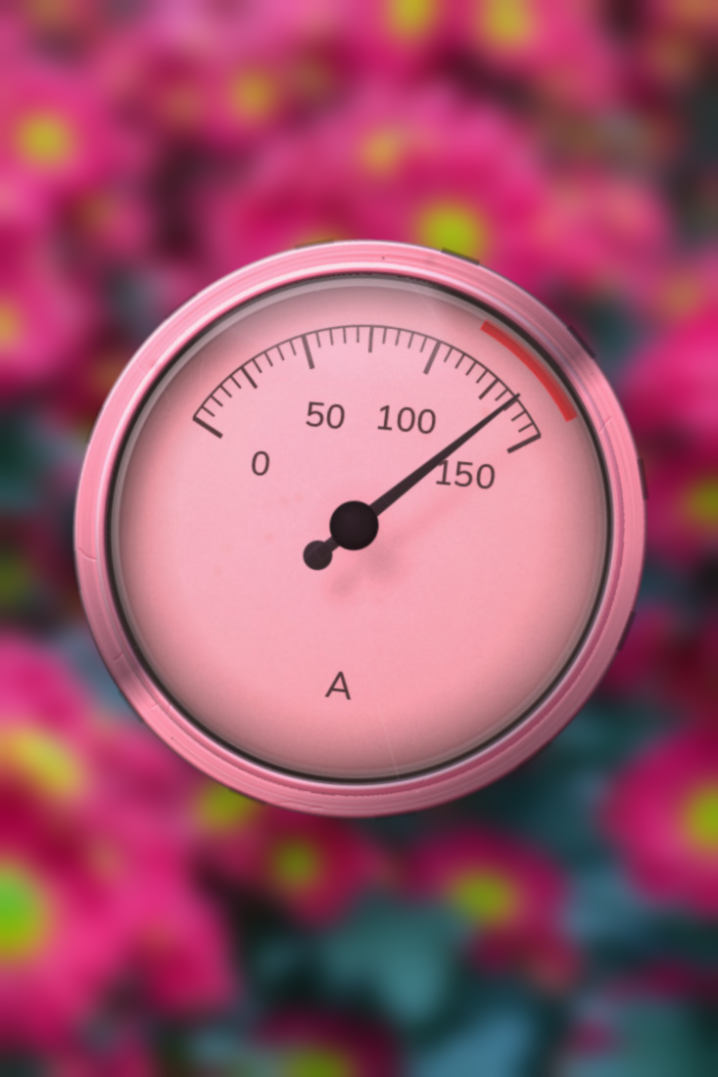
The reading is value=135 unit=A
